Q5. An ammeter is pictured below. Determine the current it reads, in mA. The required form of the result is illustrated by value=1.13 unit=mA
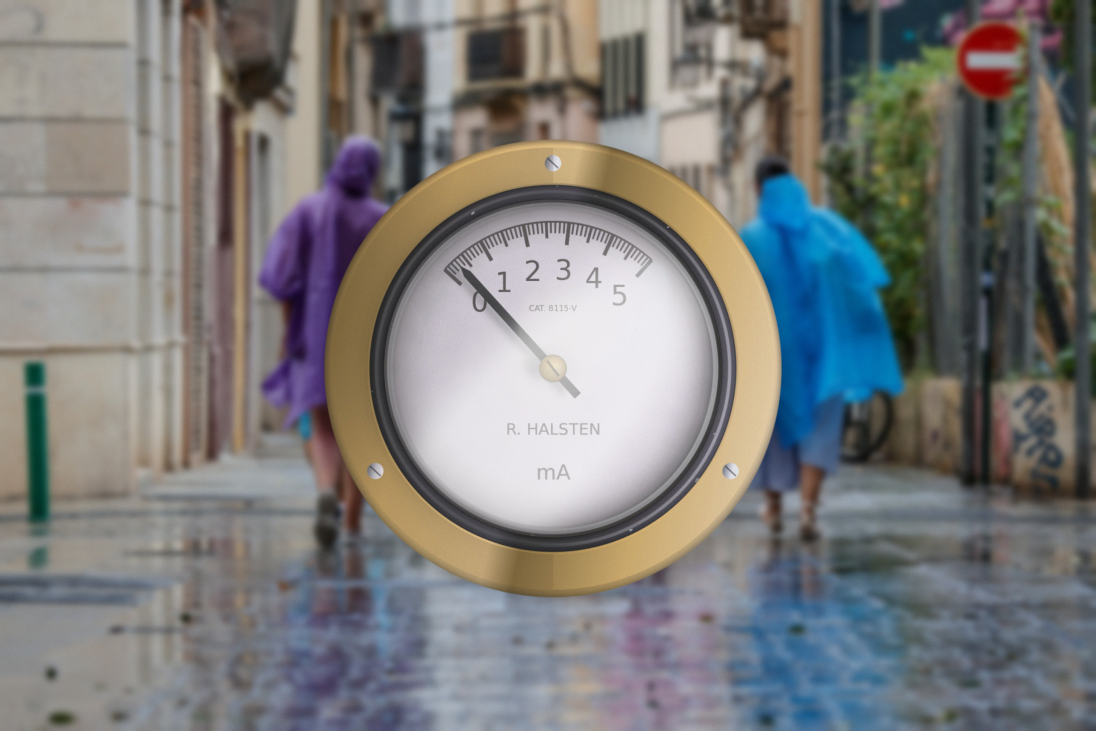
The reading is value=0.3 unit=mA
